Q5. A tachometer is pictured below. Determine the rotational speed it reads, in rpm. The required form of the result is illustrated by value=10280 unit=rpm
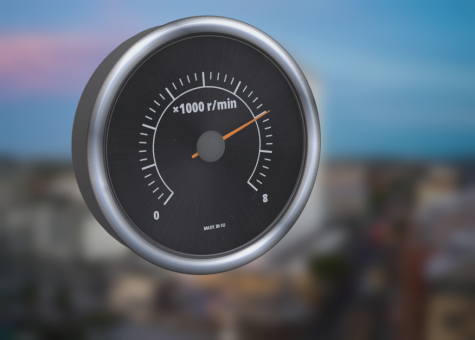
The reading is value=6000 unit=rpm
